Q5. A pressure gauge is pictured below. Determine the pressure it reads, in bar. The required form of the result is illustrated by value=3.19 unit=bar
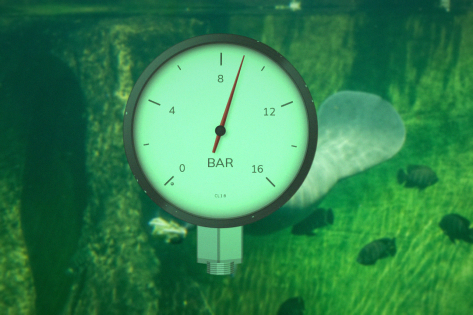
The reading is value=9 unit=bar
